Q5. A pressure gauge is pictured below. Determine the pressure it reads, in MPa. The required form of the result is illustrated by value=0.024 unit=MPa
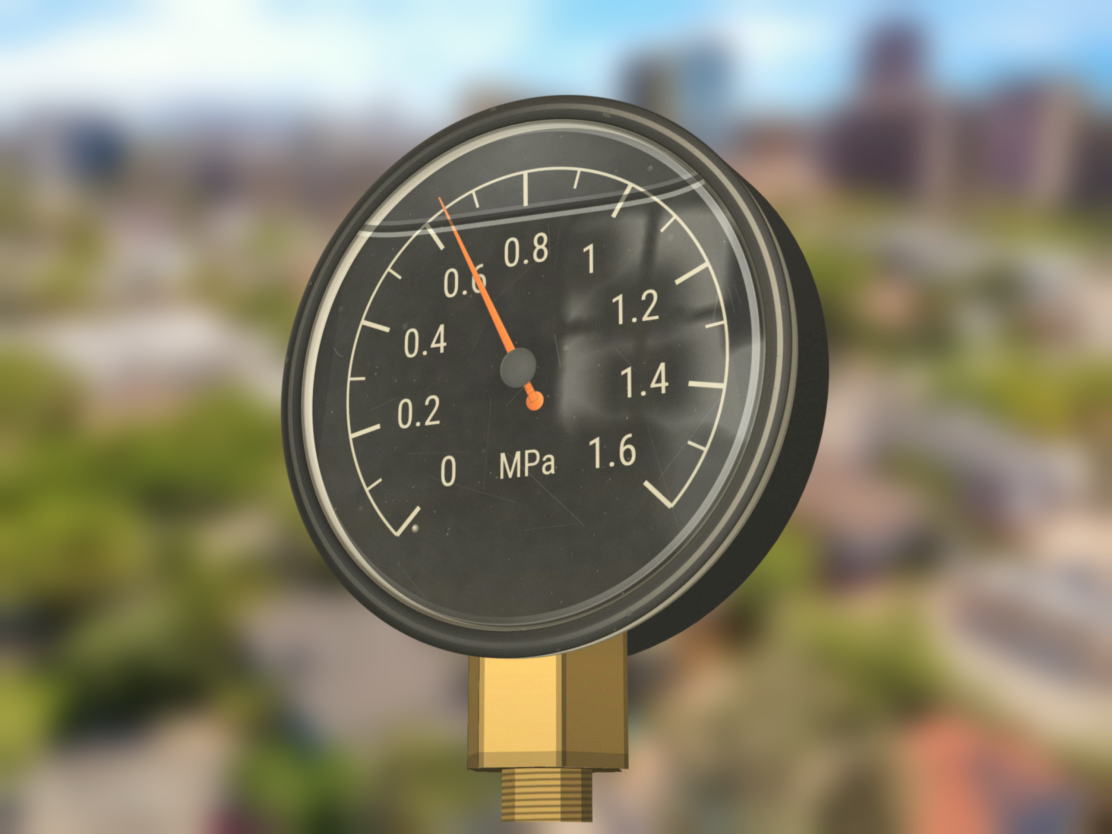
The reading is value=0.65 unit=MPa
